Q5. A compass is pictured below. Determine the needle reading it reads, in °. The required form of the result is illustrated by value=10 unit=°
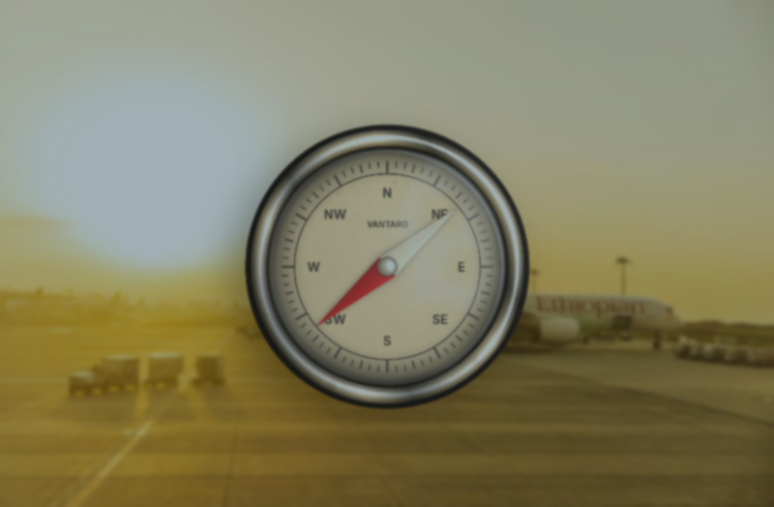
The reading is value=230 unit=°
